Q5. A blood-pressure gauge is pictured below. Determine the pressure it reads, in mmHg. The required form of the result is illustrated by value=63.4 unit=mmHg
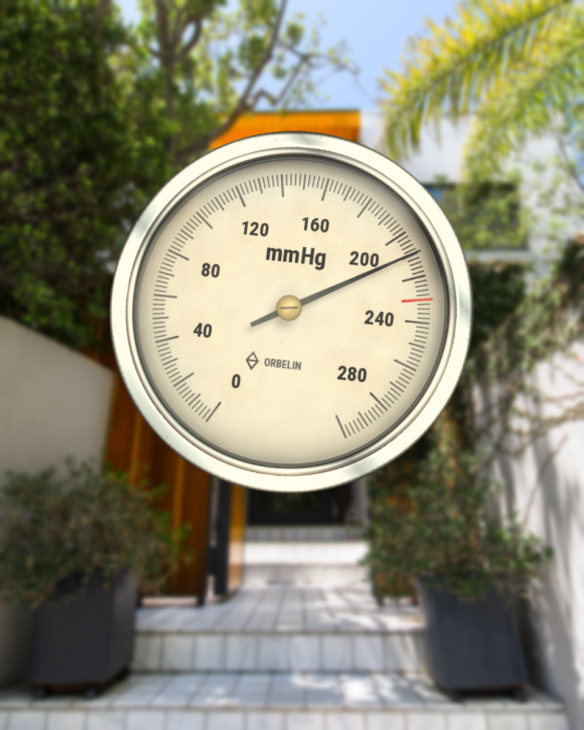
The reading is value=210 unit=mmHg
